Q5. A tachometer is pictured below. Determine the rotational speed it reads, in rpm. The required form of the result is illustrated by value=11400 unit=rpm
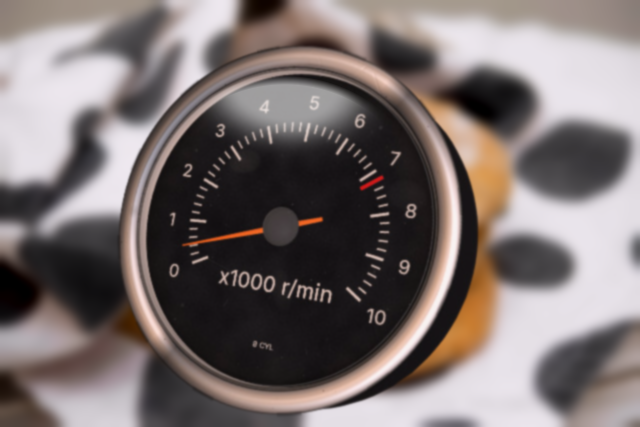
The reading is value=400 unit=rpm
